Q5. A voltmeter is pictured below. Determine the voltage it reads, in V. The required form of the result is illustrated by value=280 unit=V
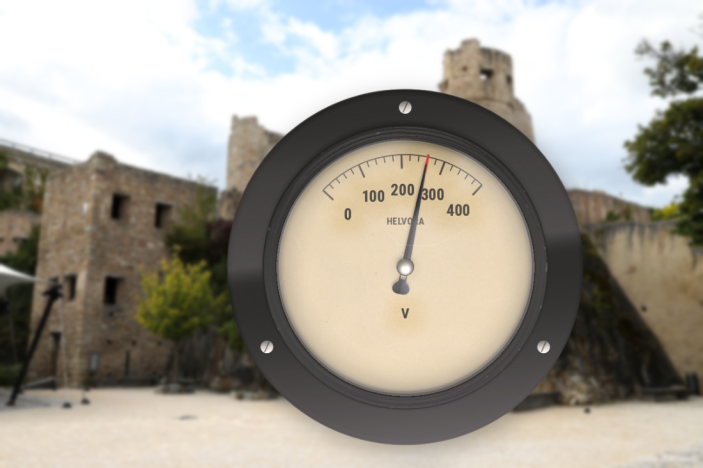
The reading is value=260 unit=V
